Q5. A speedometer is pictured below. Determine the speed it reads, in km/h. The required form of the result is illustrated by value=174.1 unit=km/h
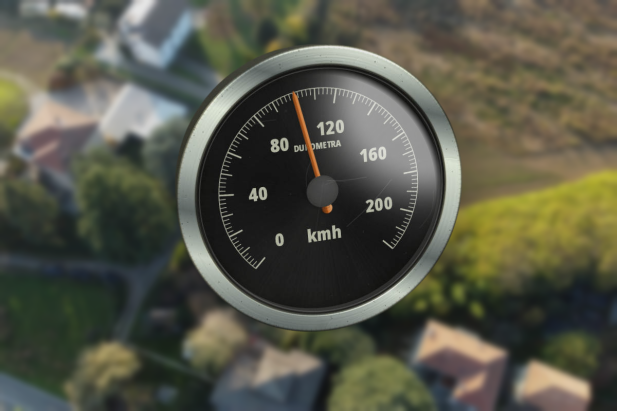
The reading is value=100 unit=km/h
